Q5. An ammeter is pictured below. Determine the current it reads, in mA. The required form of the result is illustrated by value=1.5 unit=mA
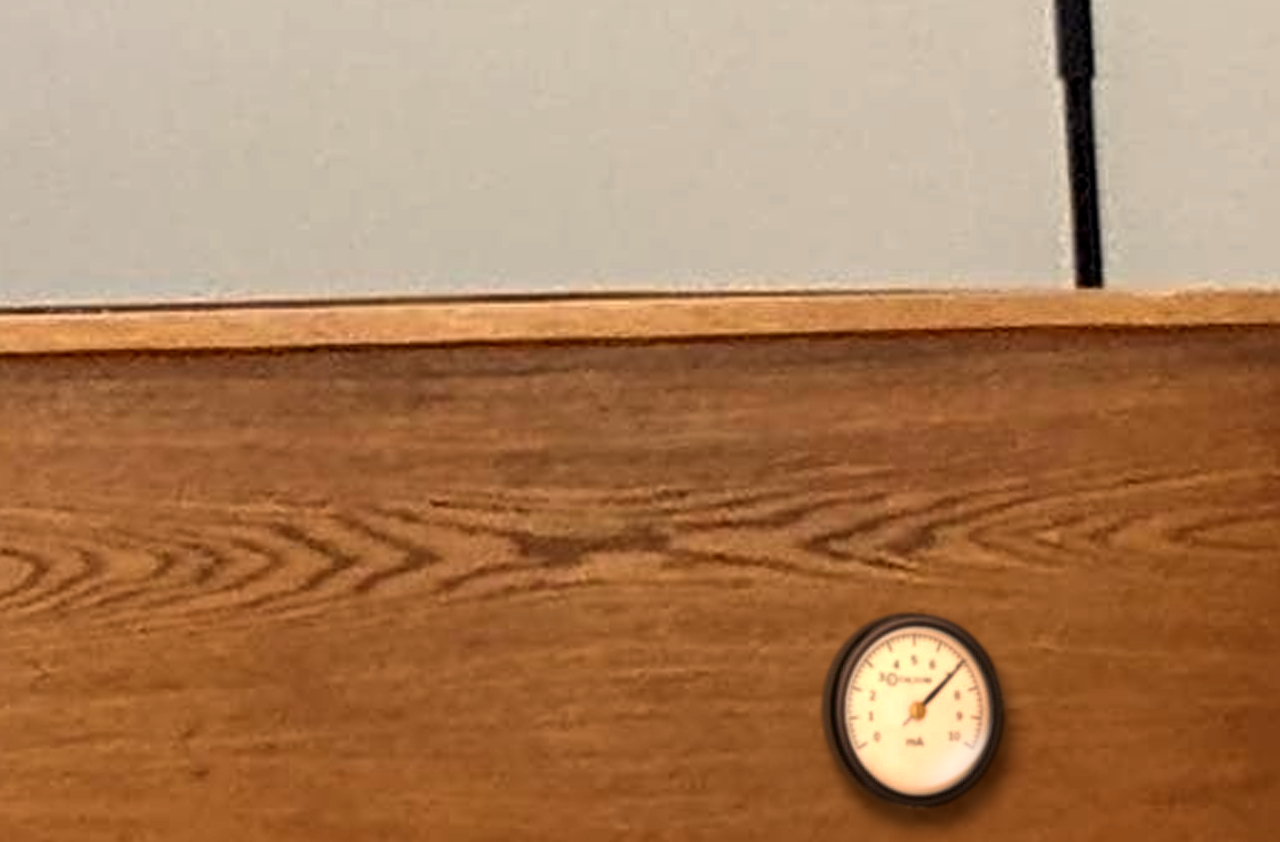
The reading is value=7 unit=mA
